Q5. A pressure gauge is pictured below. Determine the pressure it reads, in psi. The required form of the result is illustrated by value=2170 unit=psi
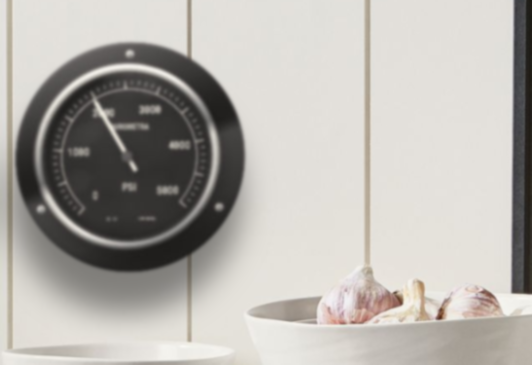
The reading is value=2000 unit=psi
